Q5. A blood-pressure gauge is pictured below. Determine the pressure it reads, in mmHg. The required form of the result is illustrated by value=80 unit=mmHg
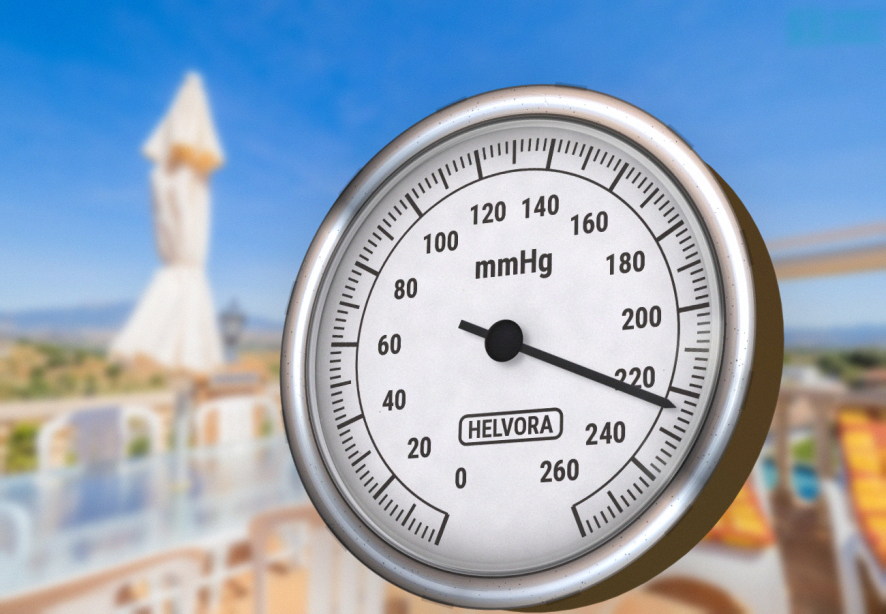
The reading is value=224 unit=mmHg
